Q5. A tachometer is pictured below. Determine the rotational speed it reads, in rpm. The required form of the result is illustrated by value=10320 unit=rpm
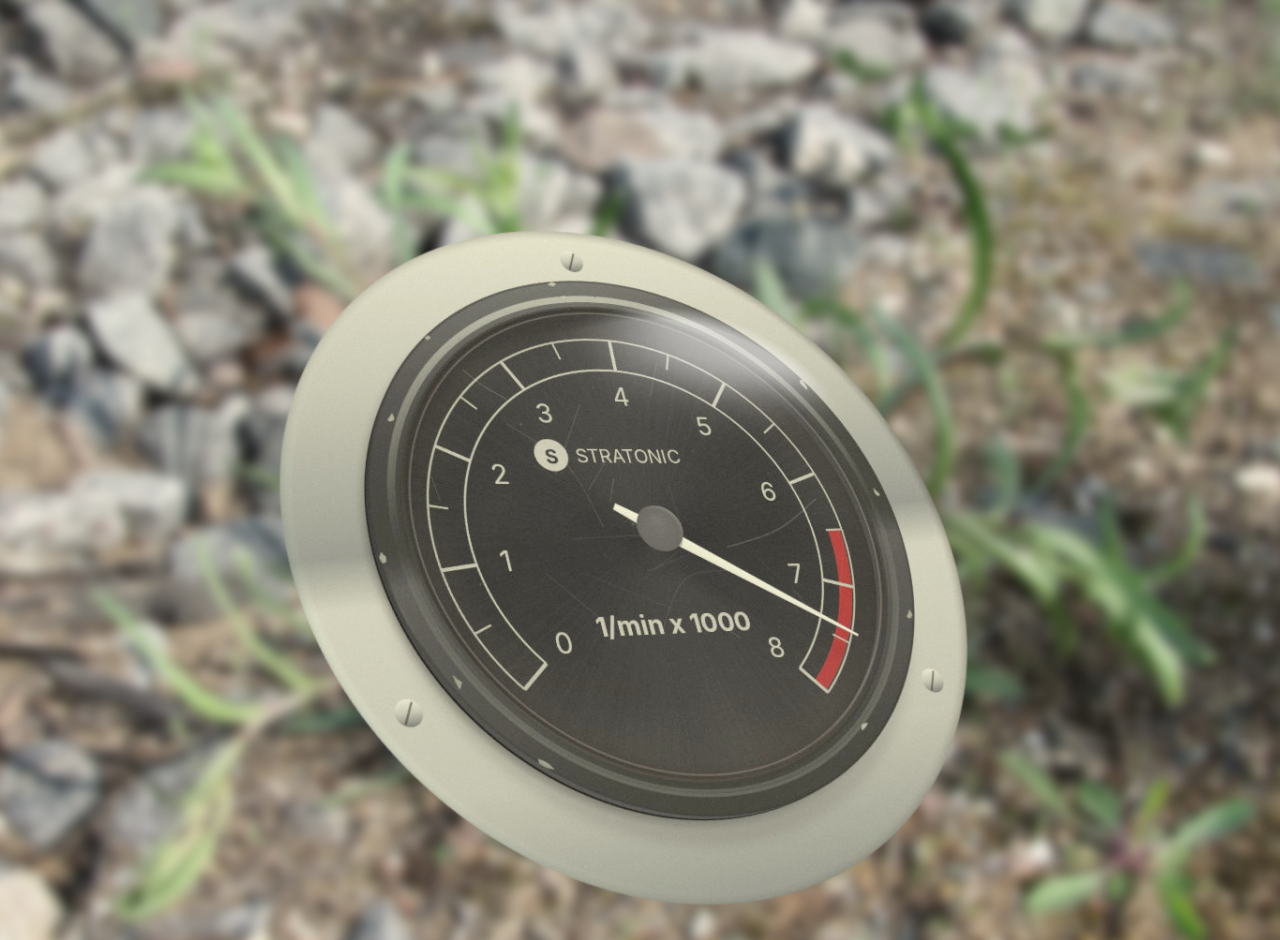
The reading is value=7500 unit=rpm
